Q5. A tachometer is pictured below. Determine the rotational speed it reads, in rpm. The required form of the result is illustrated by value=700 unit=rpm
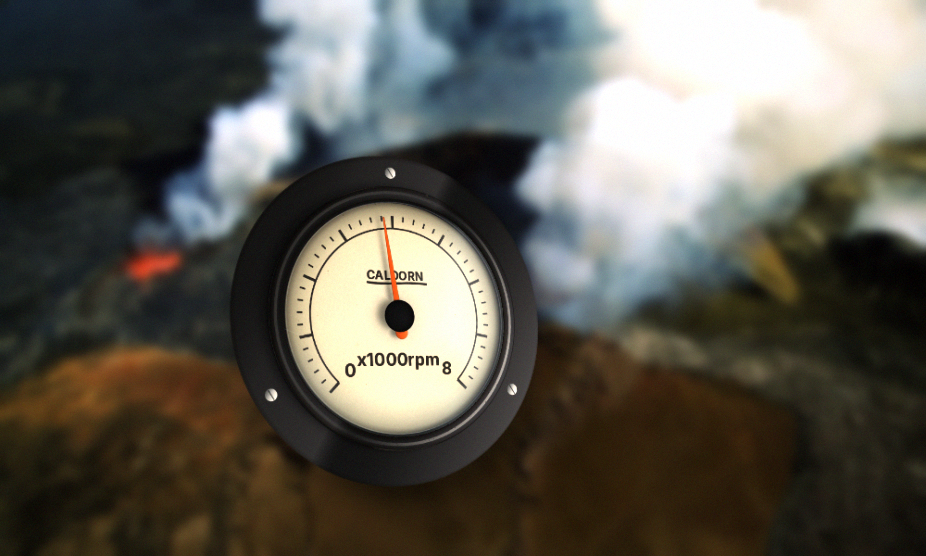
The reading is value=3800 unit=rpm
